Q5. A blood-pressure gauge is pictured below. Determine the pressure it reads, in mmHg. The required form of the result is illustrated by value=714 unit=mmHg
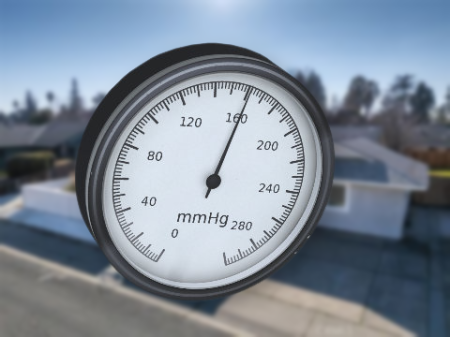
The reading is value=160 unit=mmHg
